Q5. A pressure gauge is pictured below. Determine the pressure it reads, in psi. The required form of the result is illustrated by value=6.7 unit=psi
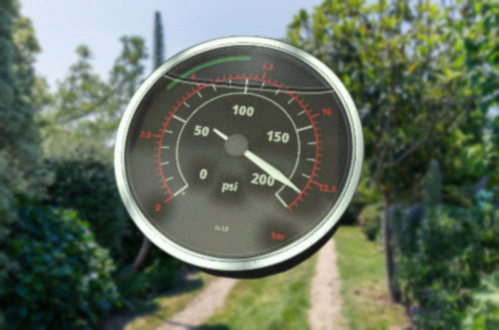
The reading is value=190 unit=psi
